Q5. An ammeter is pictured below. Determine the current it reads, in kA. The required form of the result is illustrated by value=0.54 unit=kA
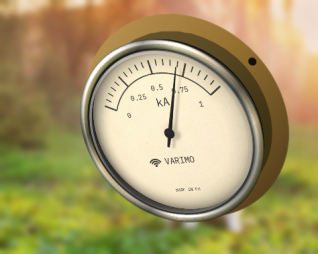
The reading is value=0.7 unit=kA
